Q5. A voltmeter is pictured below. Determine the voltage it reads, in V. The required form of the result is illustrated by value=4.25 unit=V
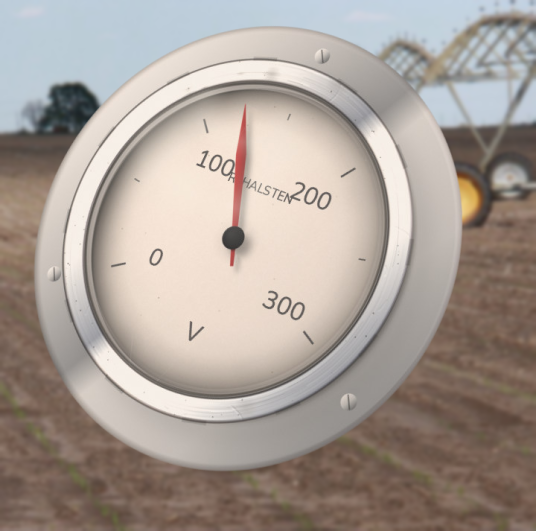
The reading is value=125 unit=V
